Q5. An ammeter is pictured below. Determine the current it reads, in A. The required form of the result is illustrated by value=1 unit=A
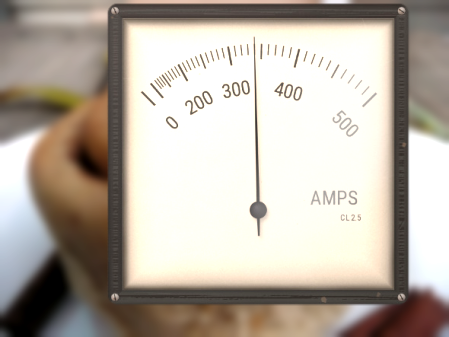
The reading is value=340 unit=A
